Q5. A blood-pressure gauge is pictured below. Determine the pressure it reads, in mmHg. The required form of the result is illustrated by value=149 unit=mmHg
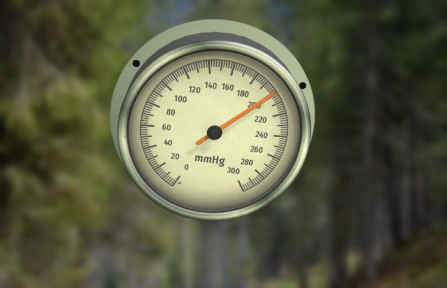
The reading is value=200 unit=mmHg
